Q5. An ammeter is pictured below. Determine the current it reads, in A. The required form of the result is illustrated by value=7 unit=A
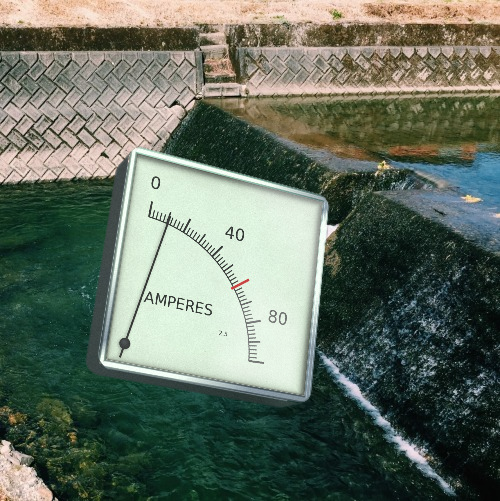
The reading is value=10 unit=A
